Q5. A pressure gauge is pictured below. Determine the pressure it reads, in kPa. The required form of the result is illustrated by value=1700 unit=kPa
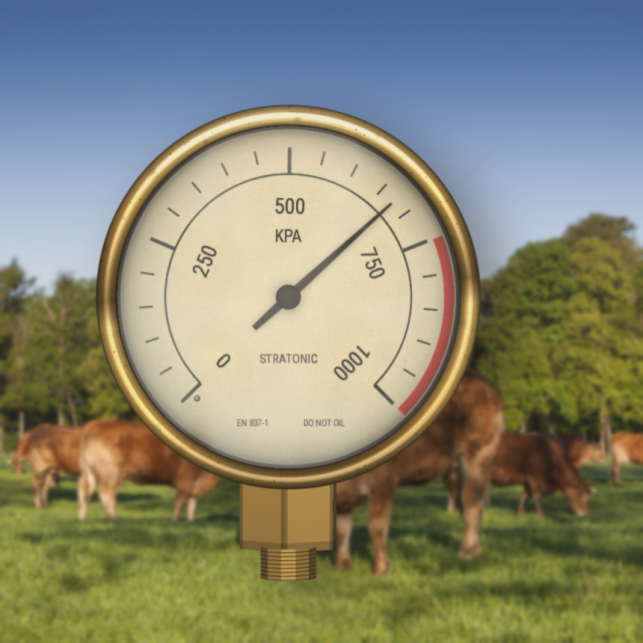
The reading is value=675 unit=kPa
